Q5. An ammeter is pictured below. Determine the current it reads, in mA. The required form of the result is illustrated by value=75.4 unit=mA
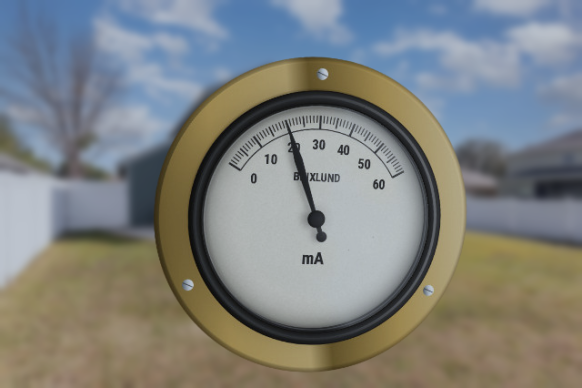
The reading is value=20 unit=mA
